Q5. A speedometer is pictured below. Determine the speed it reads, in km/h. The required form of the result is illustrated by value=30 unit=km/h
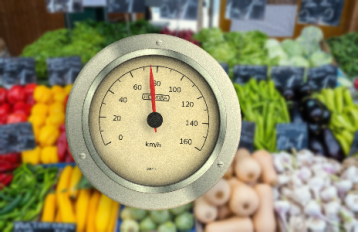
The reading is value=75 unit=km/h
